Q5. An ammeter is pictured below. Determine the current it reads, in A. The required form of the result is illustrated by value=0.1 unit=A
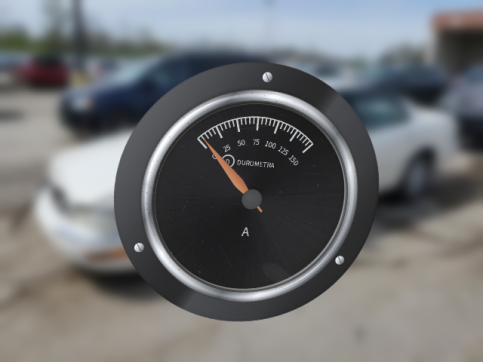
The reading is value=5 unit=A
